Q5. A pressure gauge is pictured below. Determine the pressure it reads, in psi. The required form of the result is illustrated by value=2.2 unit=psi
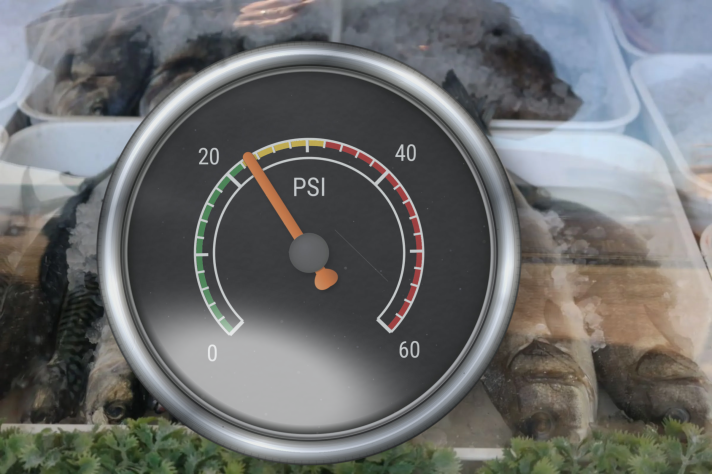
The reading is value=23 unit=psi
